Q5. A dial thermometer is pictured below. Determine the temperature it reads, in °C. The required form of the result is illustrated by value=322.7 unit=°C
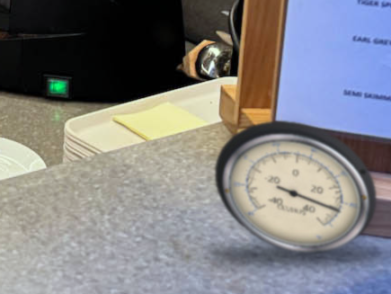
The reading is value=30 unit=°C
